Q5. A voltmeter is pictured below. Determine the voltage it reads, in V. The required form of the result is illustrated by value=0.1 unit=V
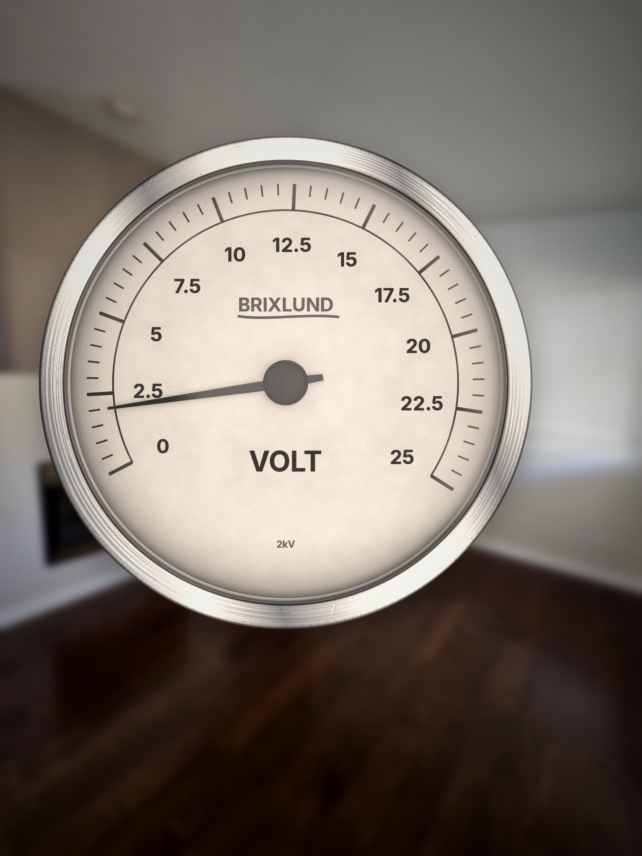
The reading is value=2 unit=V
